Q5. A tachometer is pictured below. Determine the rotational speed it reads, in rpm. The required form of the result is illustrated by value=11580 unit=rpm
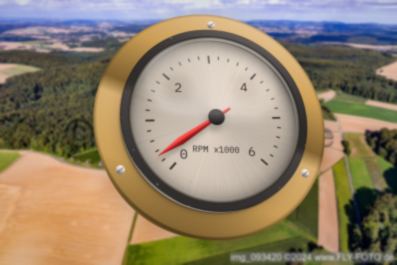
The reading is value=300 unit=rpm
